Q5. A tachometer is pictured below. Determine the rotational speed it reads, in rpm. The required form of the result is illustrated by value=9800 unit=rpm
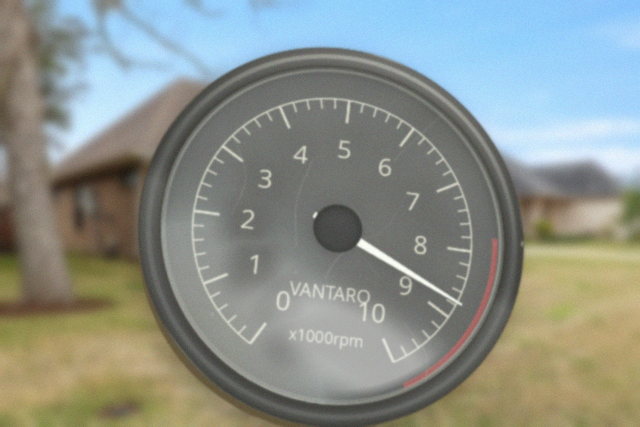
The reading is value=8800 unit=rpm
